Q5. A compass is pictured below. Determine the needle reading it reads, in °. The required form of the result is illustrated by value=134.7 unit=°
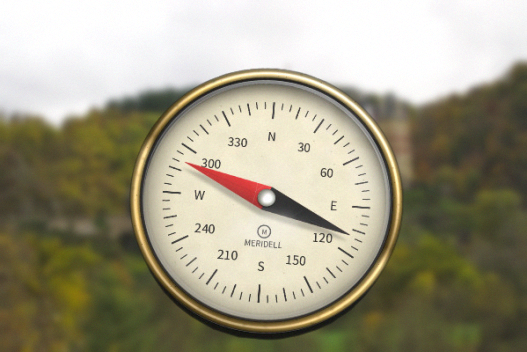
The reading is value=290 unit=°
